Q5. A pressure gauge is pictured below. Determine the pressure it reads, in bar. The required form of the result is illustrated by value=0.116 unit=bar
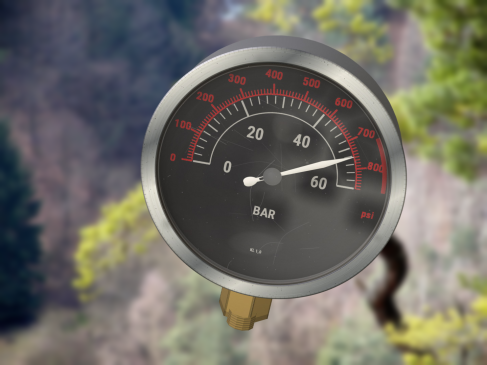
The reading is value=52 unit=bar
